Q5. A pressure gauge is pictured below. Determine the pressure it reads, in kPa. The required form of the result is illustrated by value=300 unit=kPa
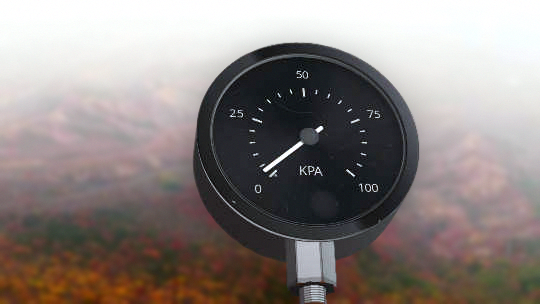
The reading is value=2.5 unit=kPa
